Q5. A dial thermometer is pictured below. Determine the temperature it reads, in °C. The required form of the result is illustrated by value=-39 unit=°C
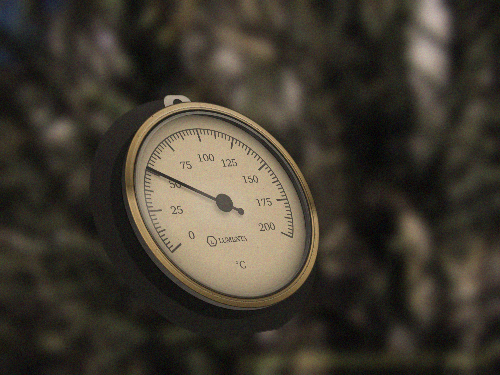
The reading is value=50 unit=°C
